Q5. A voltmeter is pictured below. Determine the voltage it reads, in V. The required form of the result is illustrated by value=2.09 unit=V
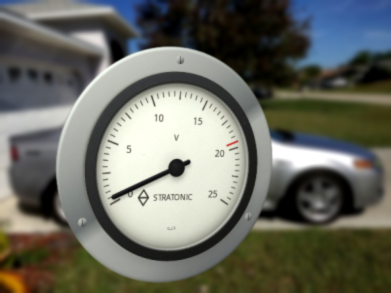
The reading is value=0.5 unit=V
